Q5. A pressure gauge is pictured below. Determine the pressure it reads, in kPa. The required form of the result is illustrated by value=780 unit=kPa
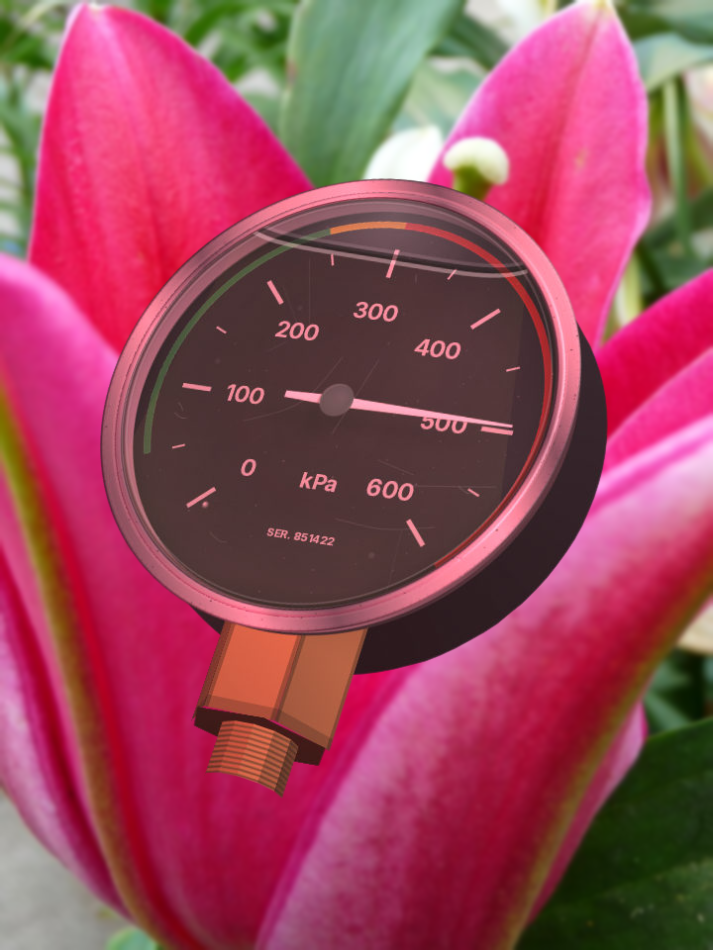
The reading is value=500 unit=kPa
